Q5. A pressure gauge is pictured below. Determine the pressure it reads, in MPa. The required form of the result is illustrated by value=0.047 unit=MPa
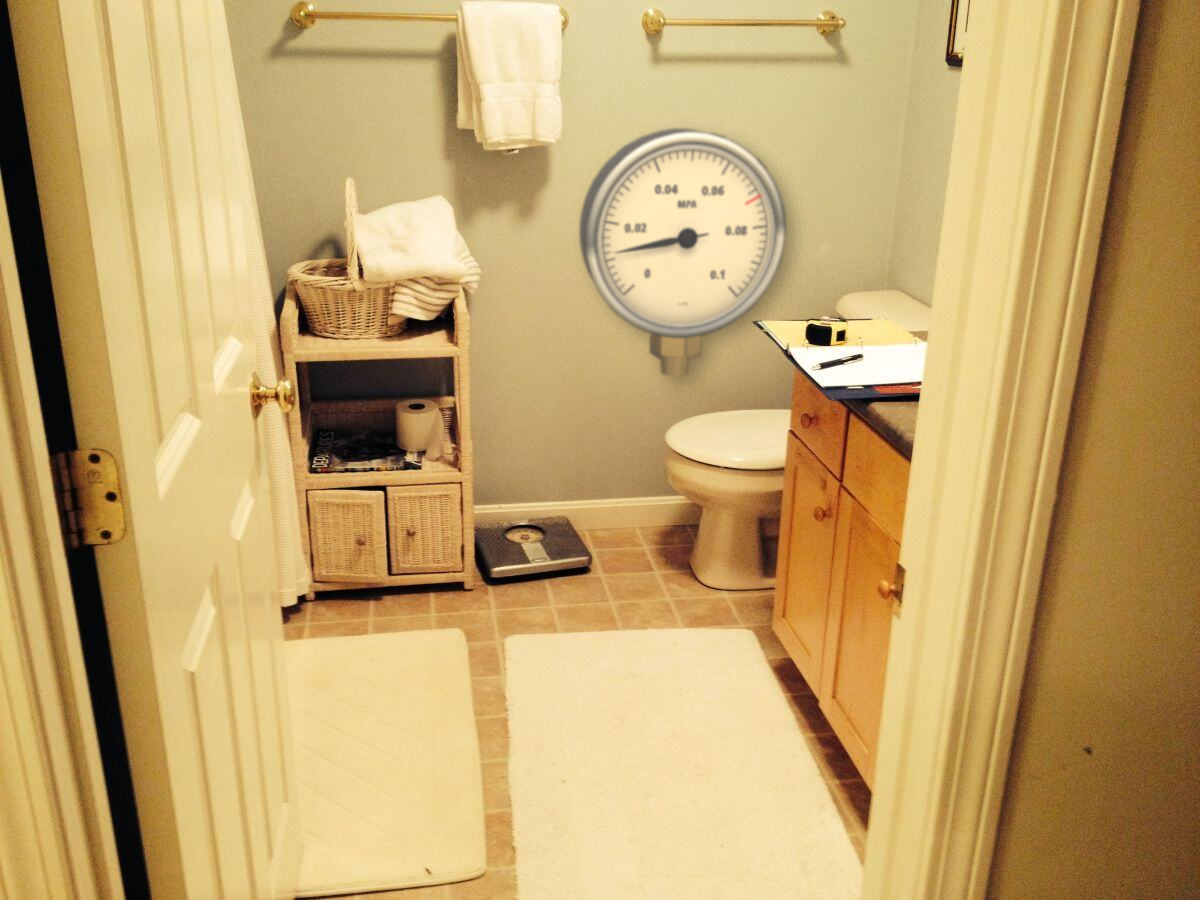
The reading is value=0.012 unit=MPa
